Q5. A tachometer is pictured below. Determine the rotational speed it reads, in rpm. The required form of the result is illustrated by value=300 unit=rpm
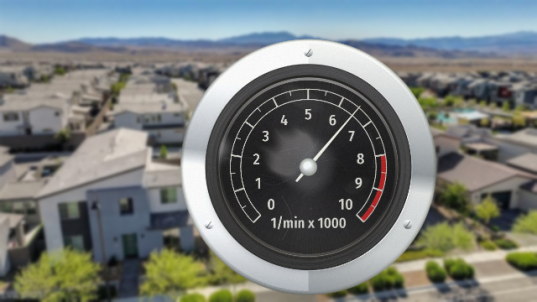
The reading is value=6500 unit=rpm
